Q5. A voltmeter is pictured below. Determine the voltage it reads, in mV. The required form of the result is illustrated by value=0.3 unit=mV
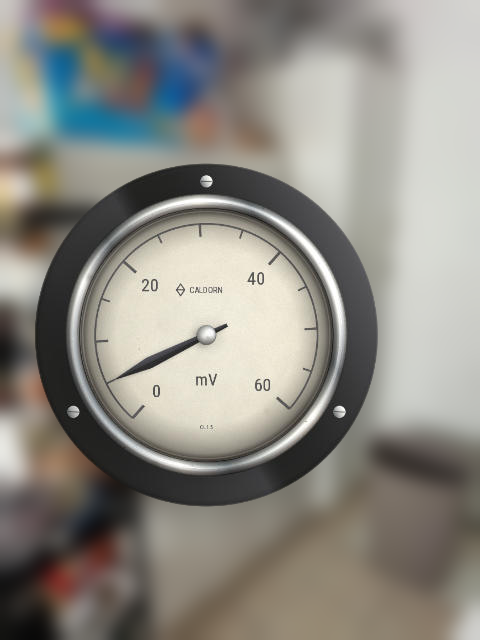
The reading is value=5 unit=mV
